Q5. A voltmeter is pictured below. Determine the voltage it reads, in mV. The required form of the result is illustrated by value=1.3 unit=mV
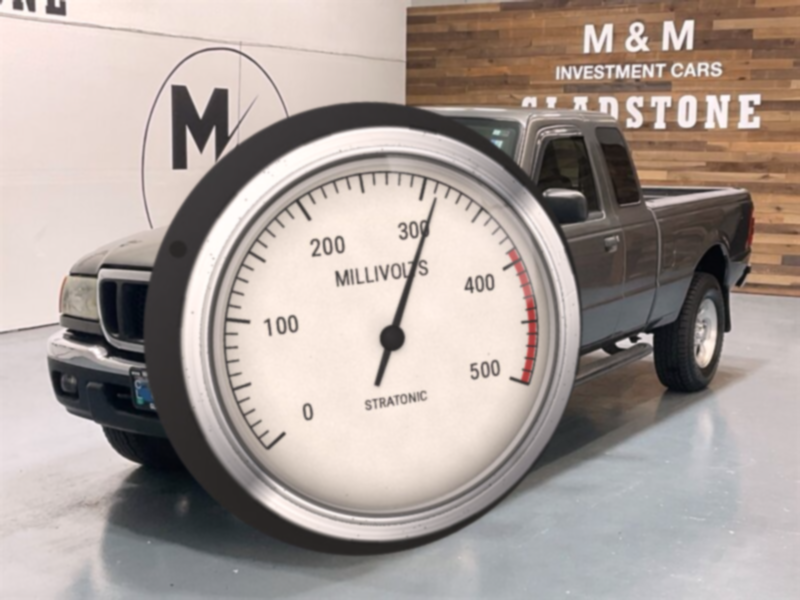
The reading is value=310 unit=mV
